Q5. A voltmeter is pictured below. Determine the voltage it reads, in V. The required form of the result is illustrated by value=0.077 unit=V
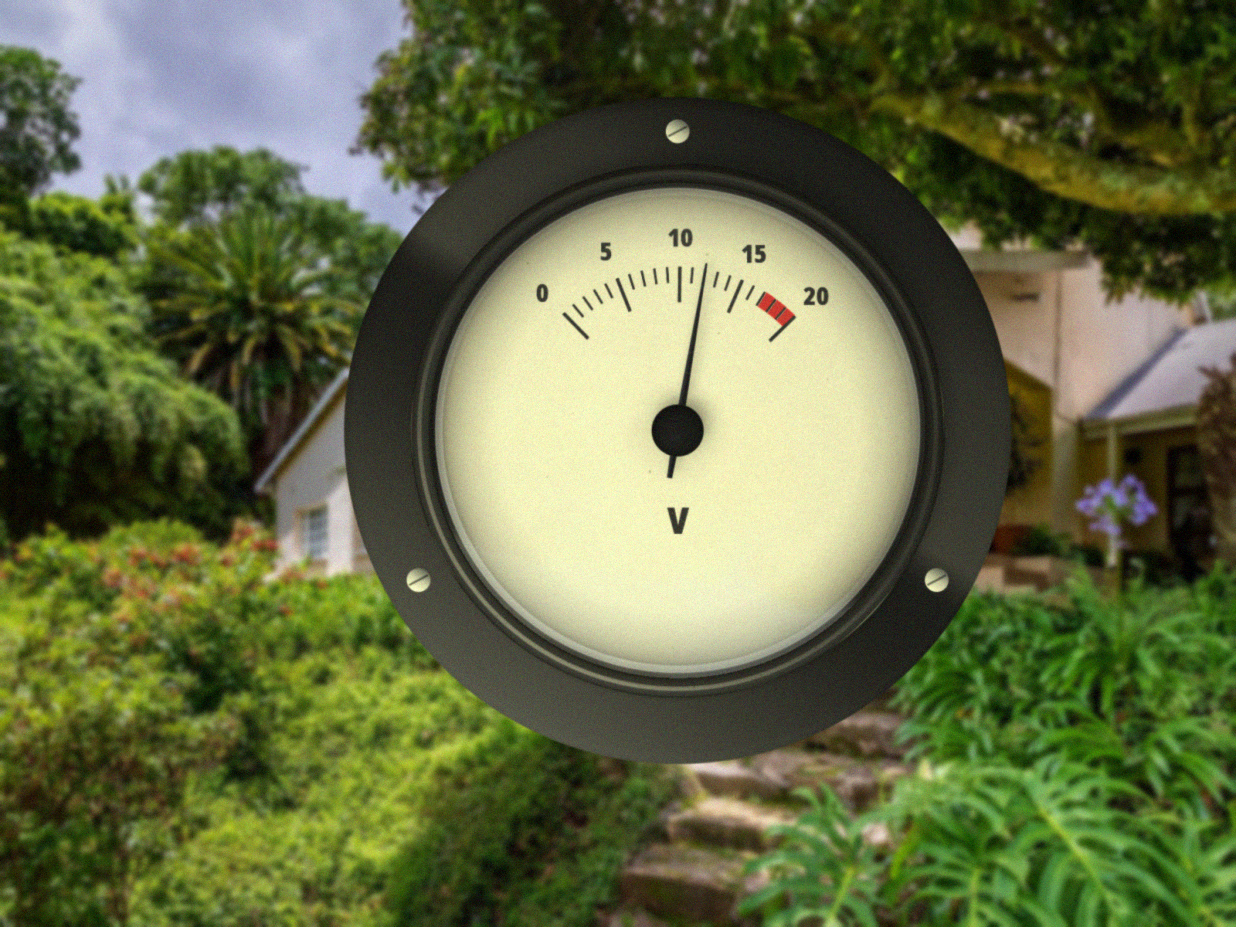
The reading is value=12 unit=V
